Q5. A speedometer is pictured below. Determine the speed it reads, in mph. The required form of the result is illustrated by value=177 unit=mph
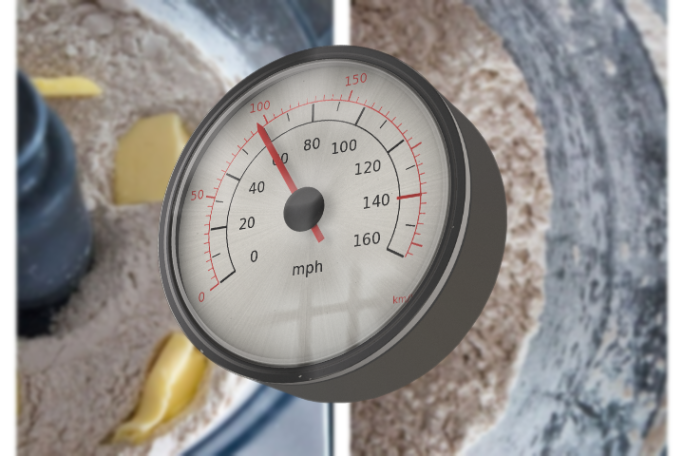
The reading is value=60 unit=mph
